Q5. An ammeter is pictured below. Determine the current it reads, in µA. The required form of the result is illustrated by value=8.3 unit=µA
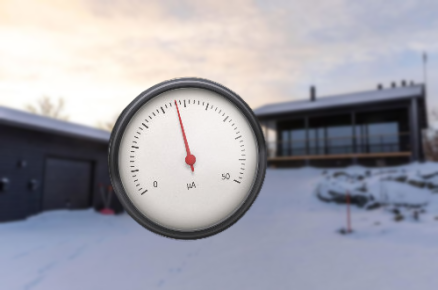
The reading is value=23 unit=µA
